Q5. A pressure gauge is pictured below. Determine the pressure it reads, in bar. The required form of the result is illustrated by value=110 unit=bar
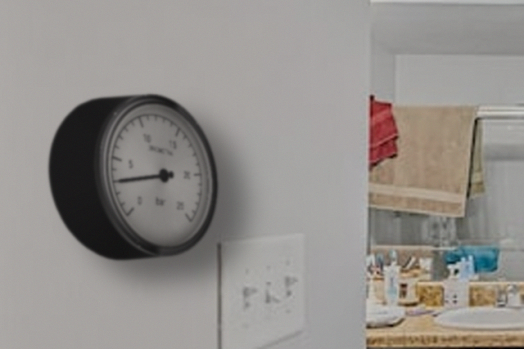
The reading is value=3 unit=bar
